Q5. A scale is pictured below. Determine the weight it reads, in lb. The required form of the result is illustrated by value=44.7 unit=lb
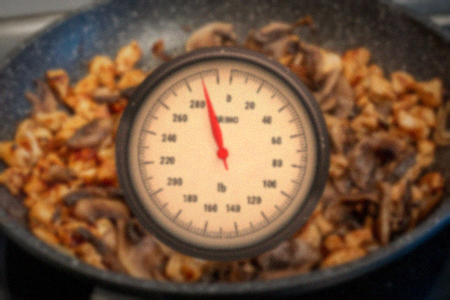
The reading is value=290 unit=lb
